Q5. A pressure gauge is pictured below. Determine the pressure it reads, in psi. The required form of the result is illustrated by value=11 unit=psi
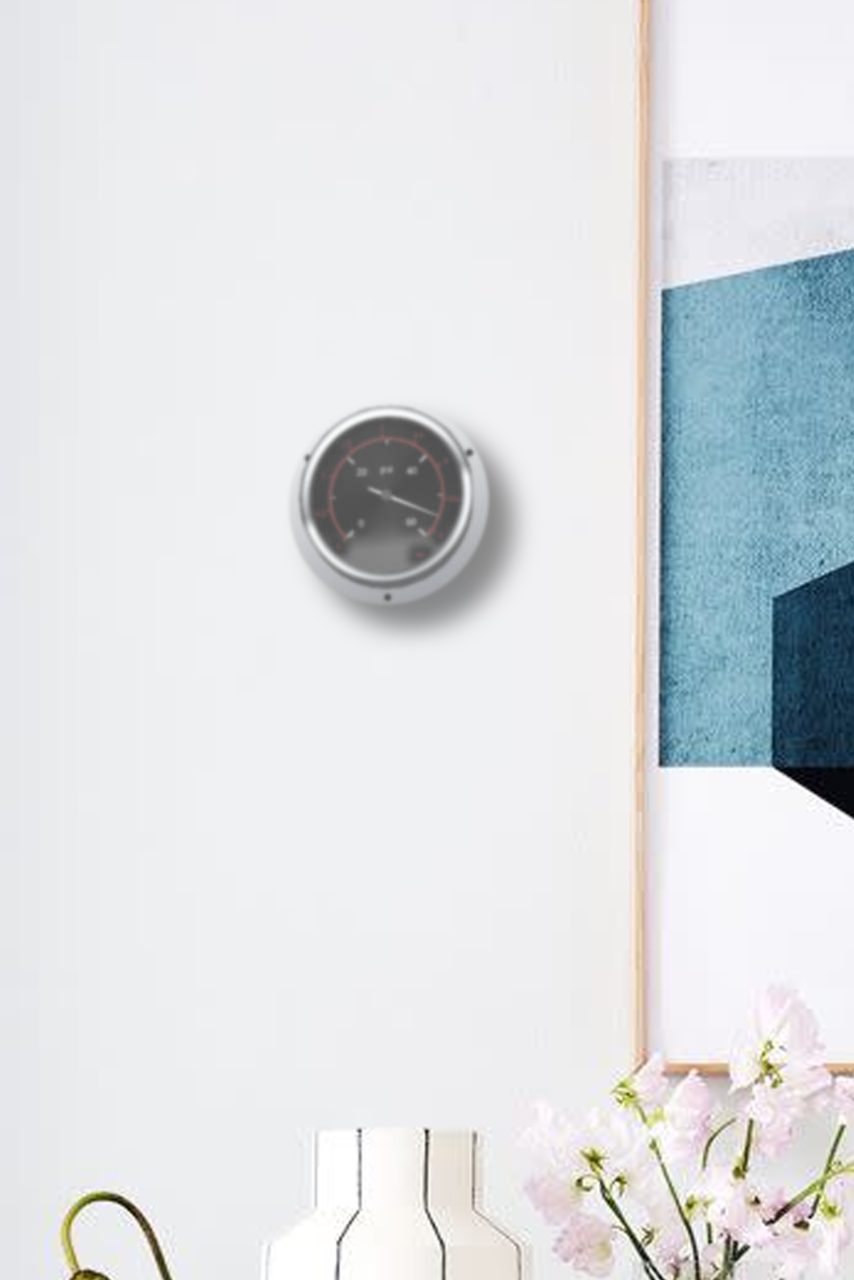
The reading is value=55 unit=psi
